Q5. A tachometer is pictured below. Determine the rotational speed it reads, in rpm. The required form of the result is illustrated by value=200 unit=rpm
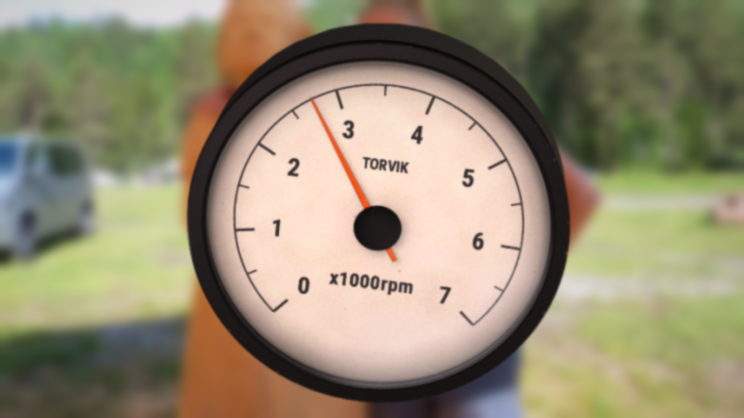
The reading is value=2750 unit=rpm
